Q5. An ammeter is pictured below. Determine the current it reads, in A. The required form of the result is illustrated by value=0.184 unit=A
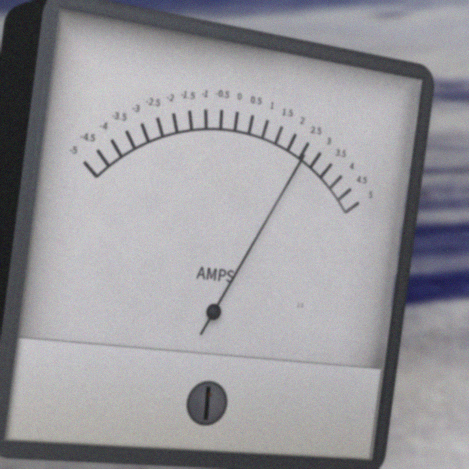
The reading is value=2.5 unit=A
